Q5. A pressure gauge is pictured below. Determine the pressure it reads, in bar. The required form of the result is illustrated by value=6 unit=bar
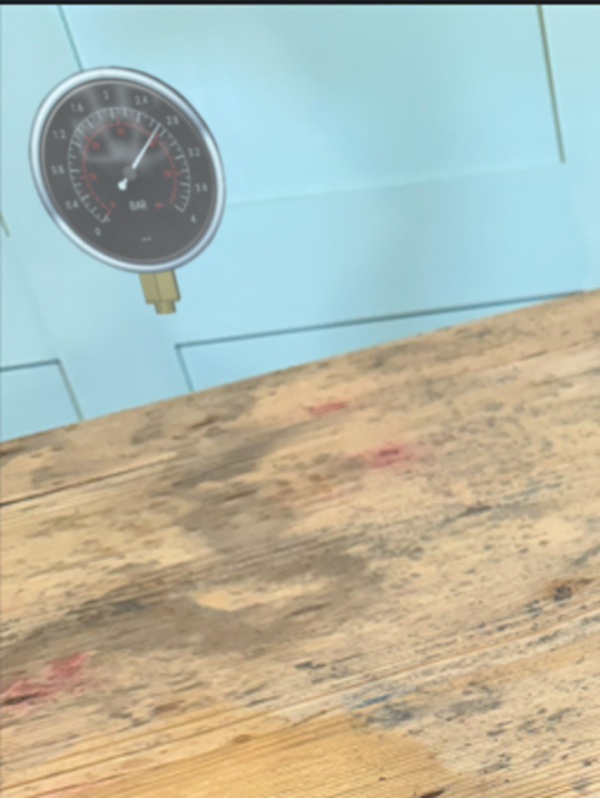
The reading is value=2.7 unit=bar
